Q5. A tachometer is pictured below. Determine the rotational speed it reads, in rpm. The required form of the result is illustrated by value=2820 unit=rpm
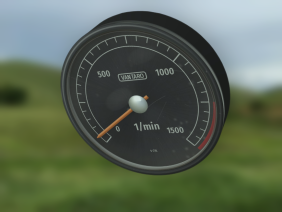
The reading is value=50 unit=rpm
